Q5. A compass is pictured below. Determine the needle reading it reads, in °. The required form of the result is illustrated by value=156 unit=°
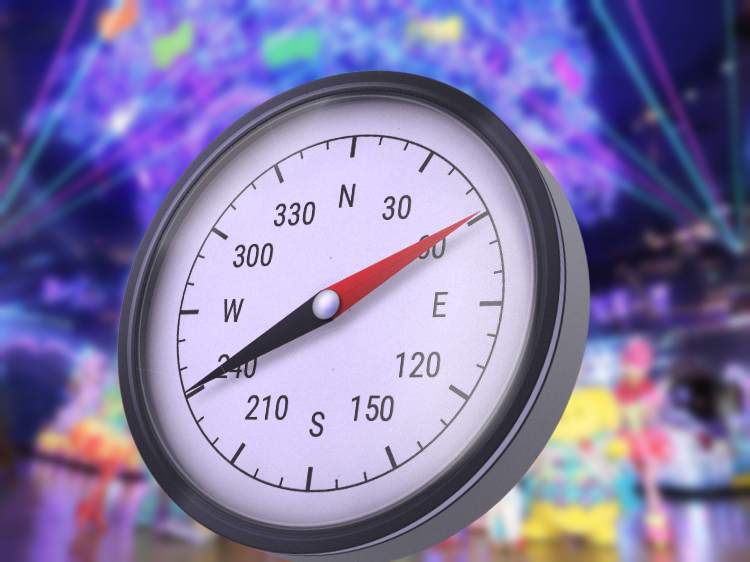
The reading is value=60 unit=°
